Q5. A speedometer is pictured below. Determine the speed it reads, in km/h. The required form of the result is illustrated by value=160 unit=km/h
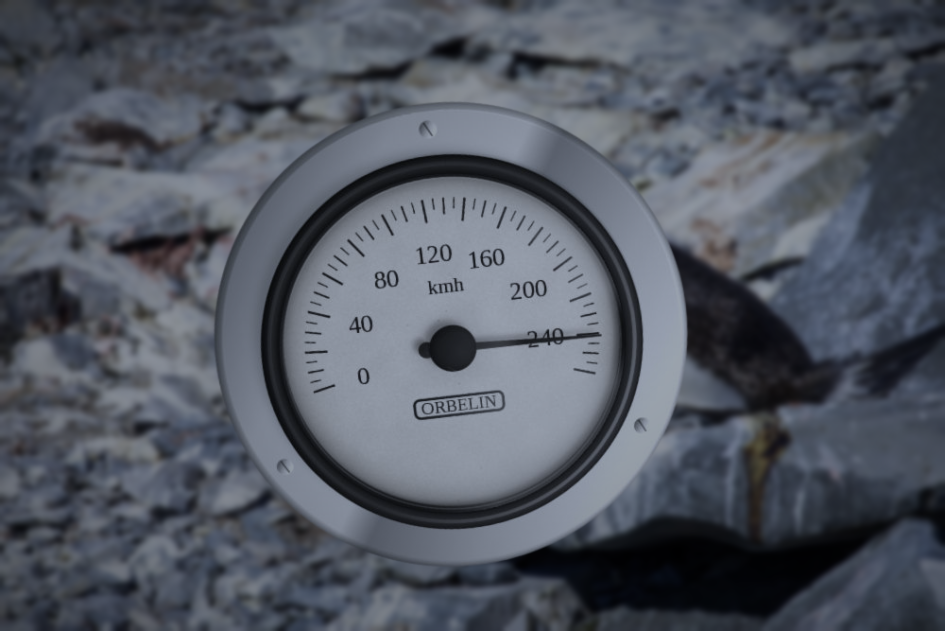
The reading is value=240 unit=km/h
